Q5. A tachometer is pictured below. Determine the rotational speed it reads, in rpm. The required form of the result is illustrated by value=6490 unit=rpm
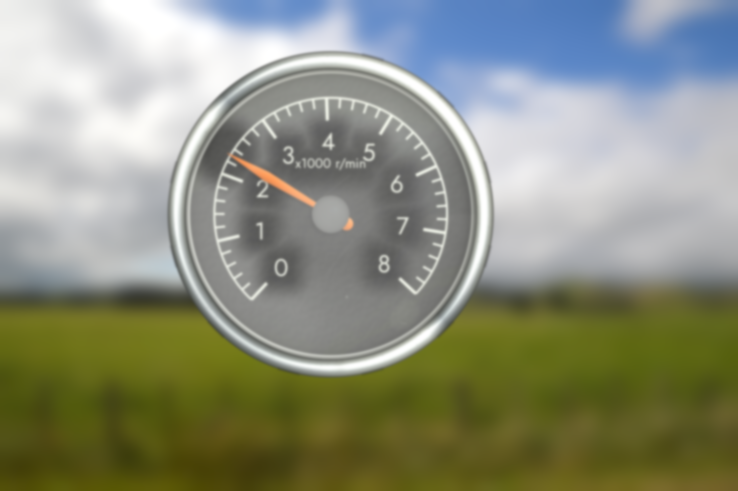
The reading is value=2300 unit=rpm
